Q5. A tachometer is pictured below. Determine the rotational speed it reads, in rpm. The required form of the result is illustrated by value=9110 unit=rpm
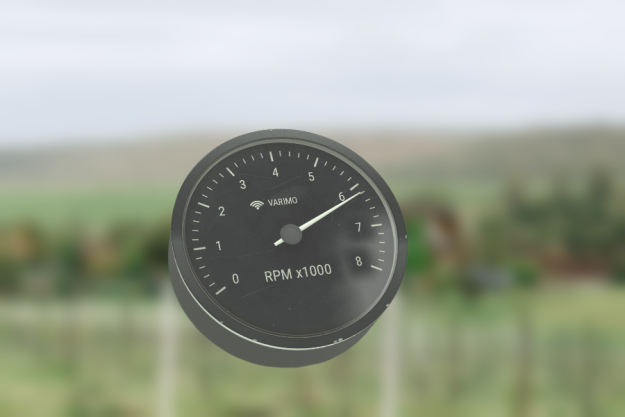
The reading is value=6200 unit=rpm
